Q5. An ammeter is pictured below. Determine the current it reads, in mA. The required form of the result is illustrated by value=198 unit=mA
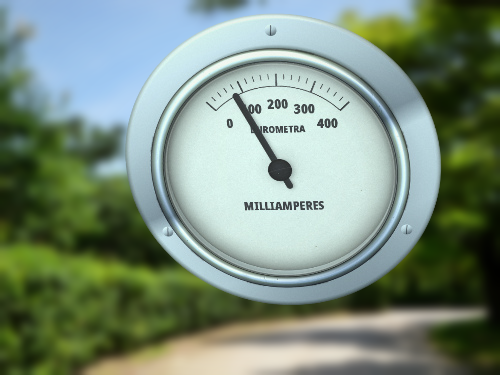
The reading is value=80 unit=mA
